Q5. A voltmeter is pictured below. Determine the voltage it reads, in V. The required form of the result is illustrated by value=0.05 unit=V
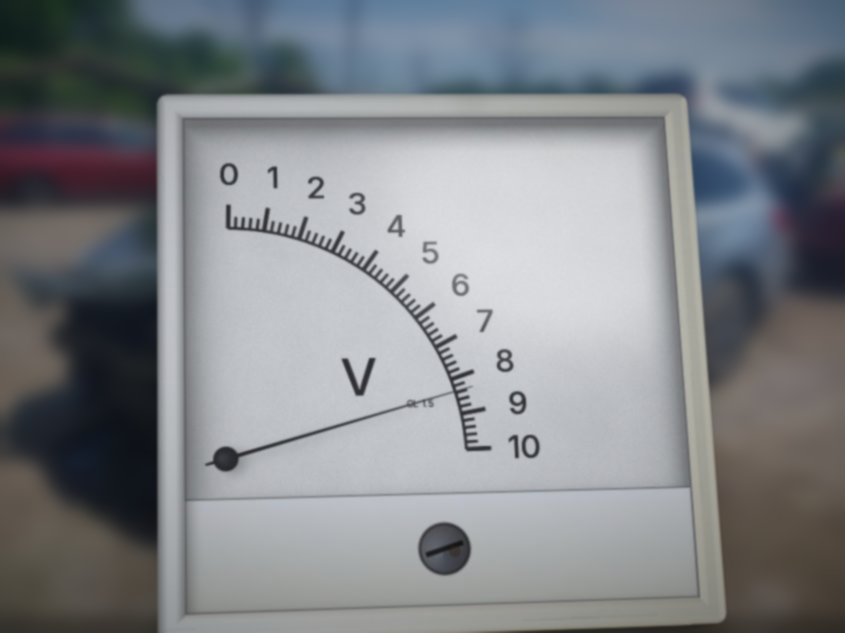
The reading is value=8.4 unit=V
